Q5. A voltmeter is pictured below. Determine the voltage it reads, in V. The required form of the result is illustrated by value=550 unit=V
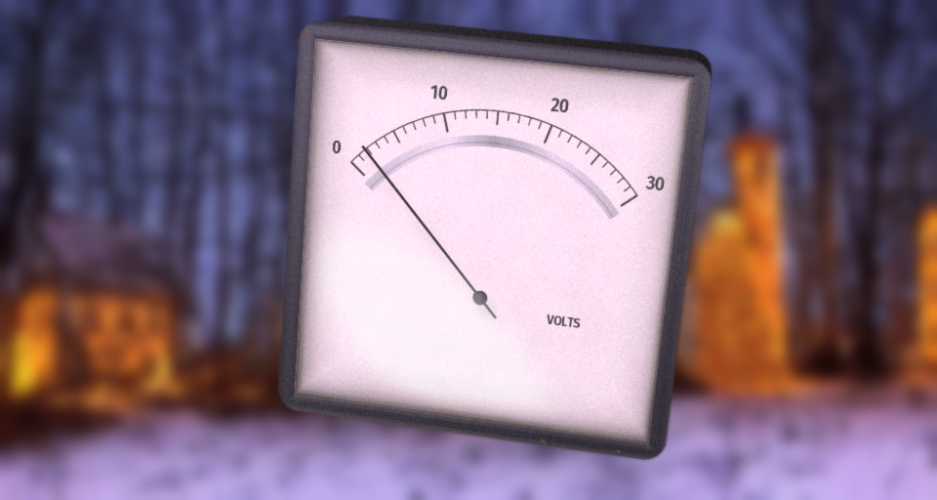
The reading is value=2 unit=V
